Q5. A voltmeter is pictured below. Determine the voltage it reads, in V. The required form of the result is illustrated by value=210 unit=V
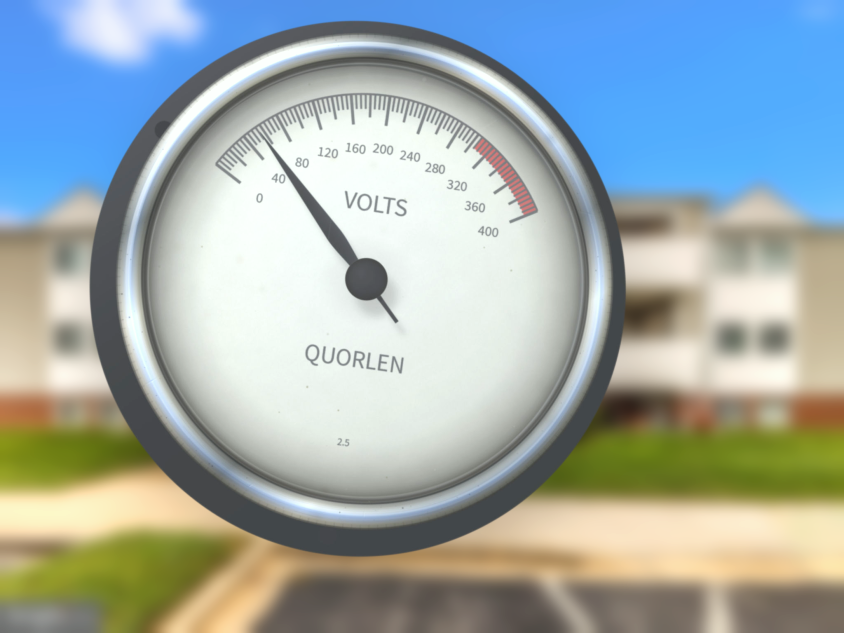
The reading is value=55 unit=V
